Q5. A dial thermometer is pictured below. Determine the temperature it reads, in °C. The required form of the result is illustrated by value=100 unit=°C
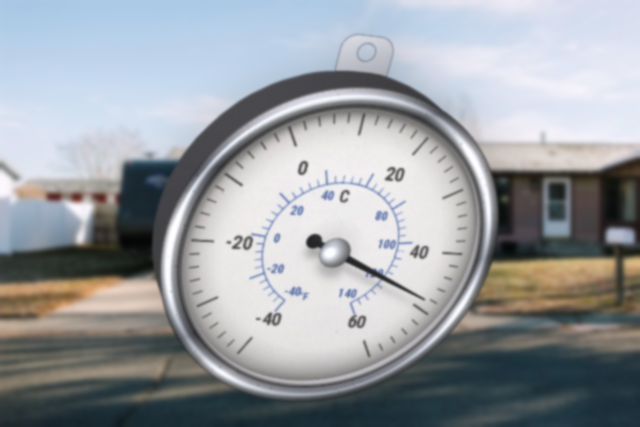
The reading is value=48 unit=°C
